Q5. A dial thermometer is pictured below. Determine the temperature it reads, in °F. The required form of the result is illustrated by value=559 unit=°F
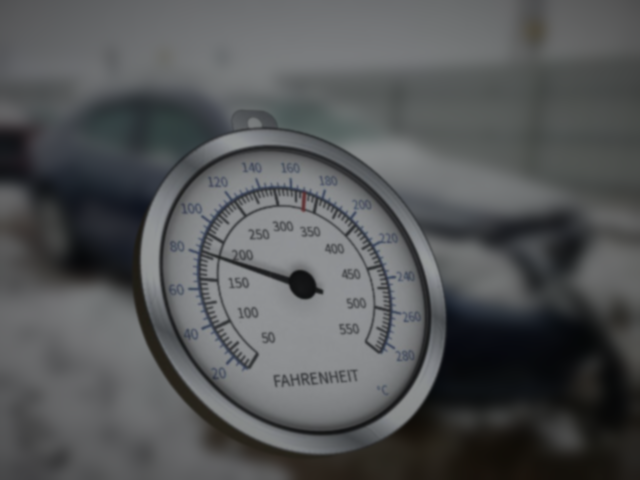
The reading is value=175 unit=°F
